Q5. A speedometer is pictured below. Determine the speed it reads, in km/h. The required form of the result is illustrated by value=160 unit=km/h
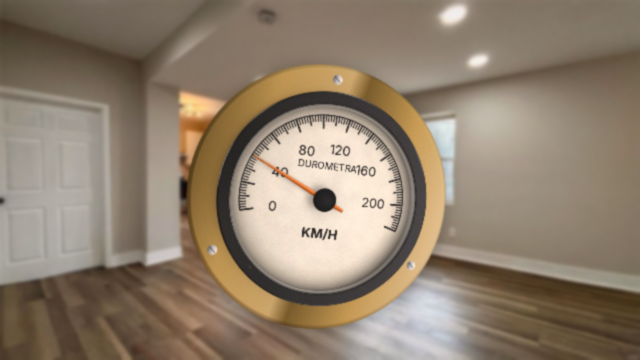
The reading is value=40 unit=km/h
